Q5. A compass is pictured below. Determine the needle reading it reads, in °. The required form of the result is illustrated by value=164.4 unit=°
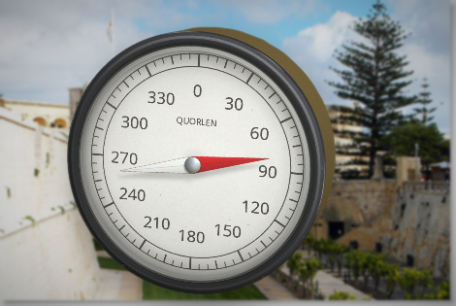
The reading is value=80 unit=°
